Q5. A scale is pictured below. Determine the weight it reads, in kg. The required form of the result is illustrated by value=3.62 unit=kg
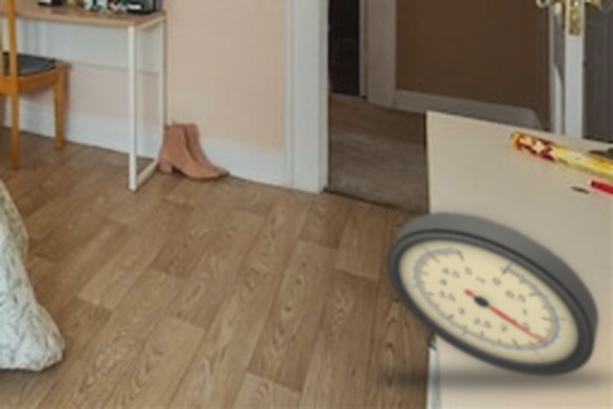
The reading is value=1.5 unit=kg
